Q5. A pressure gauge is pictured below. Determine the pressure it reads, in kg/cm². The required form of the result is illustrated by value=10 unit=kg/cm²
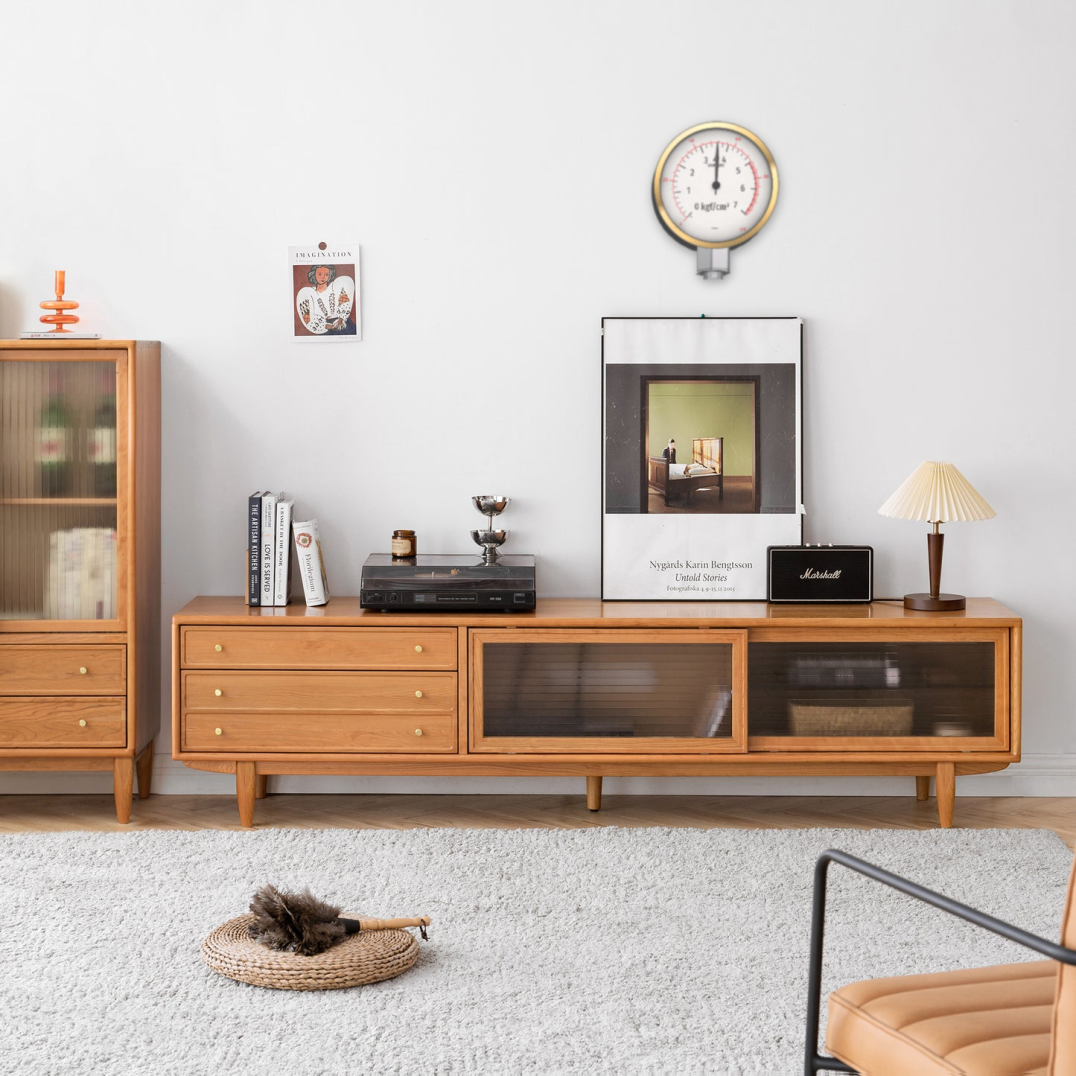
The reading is value=3.6 unit=kg/cm²
